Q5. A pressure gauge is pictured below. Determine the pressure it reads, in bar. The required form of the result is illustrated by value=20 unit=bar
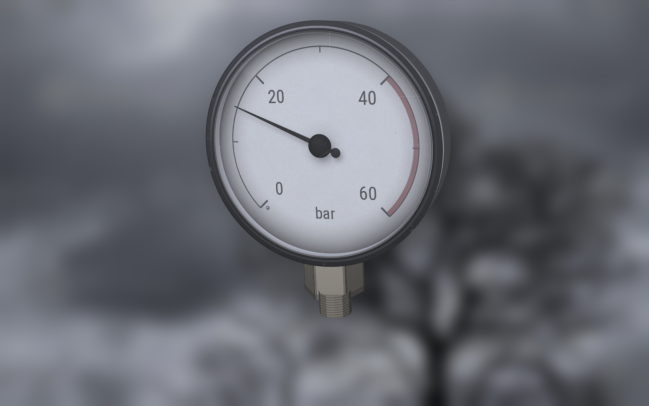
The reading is value=15 unit=bar
